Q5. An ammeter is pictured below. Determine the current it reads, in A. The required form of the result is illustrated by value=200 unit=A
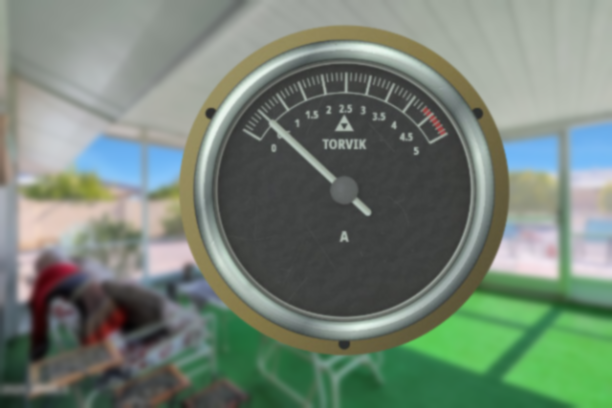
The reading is value=0.5 unit=A
